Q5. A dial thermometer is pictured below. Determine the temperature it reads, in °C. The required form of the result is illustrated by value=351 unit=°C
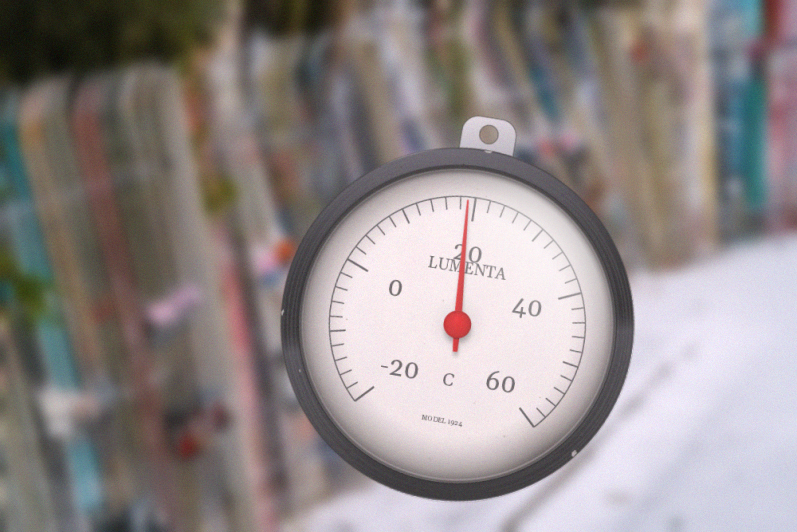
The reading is value=19 unit=°C
